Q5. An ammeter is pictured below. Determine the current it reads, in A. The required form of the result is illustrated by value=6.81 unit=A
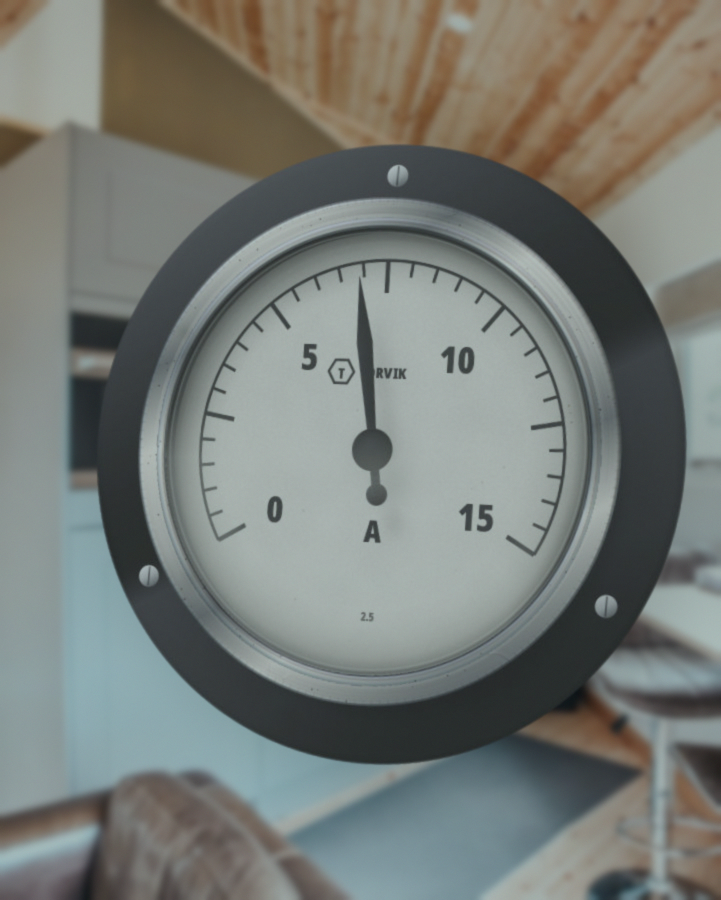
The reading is value=7 unit=A
